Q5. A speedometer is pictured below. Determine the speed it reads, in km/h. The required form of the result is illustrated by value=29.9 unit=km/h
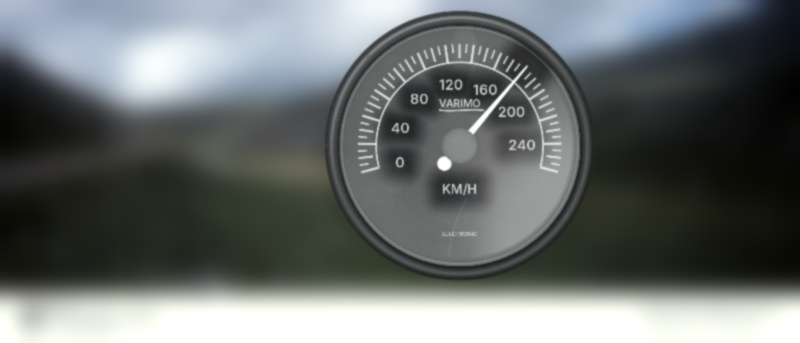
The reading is value=180 unit=km/h
